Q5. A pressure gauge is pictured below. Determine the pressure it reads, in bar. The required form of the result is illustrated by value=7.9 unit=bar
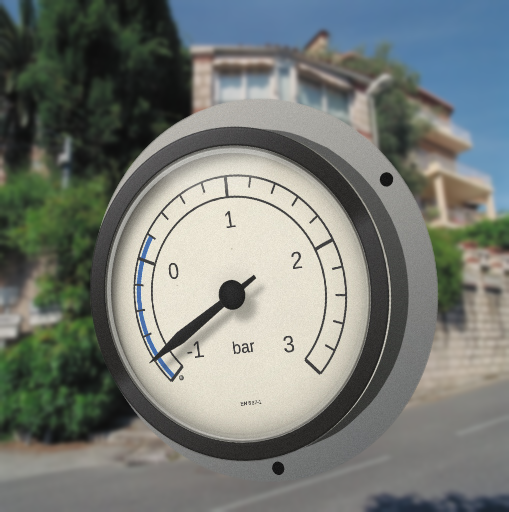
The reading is value=-0.8 unit=bar
